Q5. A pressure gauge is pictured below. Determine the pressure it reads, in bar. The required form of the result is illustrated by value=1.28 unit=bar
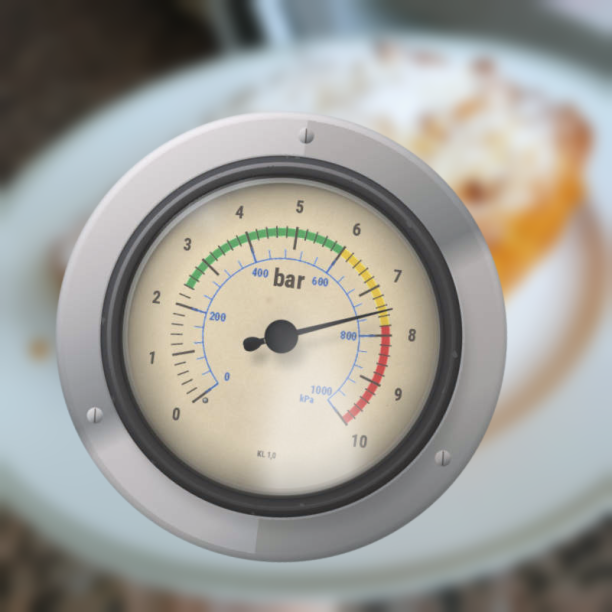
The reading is value=7.5 unit=bar
